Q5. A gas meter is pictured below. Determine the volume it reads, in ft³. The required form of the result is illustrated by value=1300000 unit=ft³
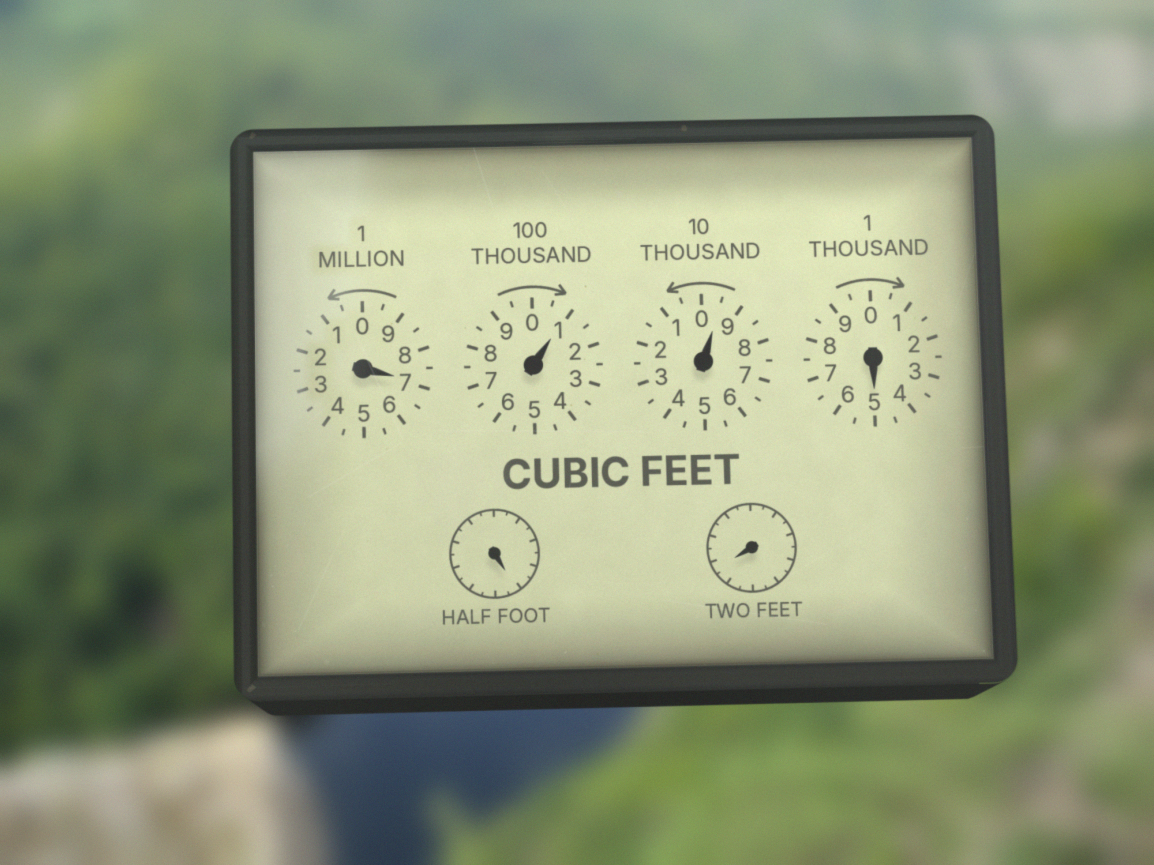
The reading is value=709500 unit=ft³
